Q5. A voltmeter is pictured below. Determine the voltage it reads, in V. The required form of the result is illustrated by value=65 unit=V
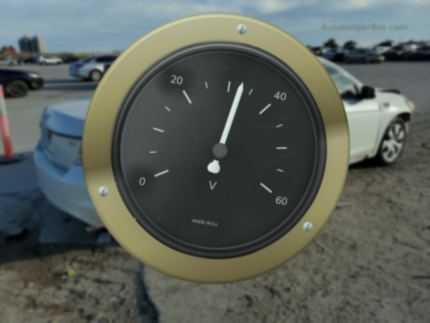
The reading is value=32.5 unit=V
